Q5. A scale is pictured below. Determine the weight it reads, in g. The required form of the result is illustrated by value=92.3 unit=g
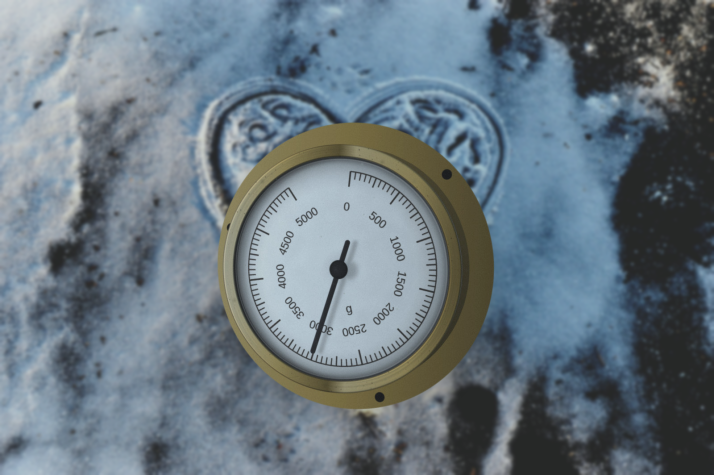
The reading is value=3000 unit=g
